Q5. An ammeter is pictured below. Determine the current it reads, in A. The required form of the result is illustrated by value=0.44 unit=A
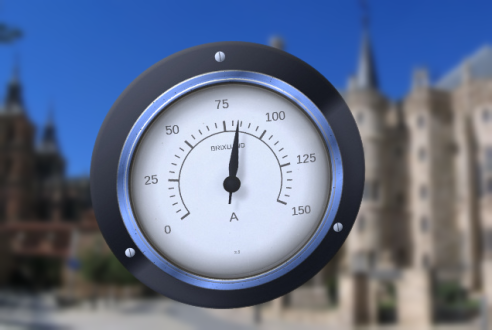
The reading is value=82.5 unit=A
